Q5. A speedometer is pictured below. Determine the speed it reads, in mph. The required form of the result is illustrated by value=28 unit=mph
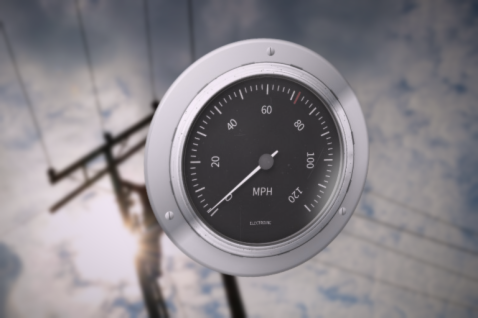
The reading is value=2 unit=mph
